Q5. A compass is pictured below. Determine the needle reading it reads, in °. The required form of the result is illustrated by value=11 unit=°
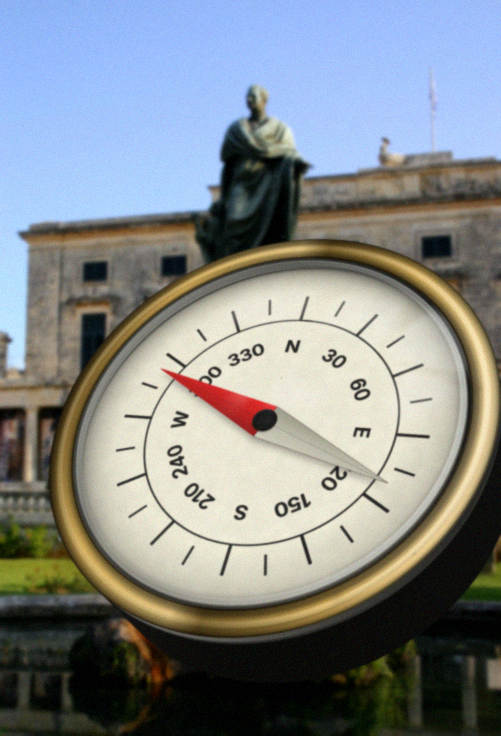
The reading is value=292.5 unit=°
